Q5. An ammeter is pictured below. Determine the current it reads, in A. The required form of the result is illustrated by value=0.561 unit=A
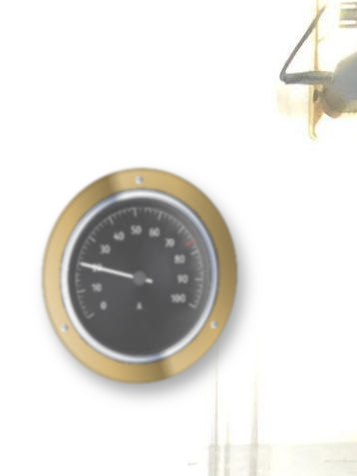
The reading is value=20 unit=A
